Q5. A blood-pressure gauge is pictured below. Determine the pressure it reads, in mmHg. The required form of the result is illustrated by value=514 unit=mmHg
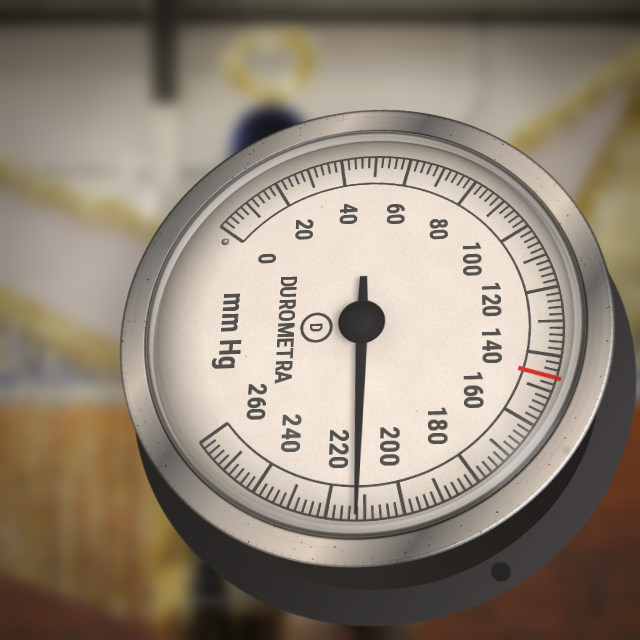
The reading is value=212 unit=mmHg
